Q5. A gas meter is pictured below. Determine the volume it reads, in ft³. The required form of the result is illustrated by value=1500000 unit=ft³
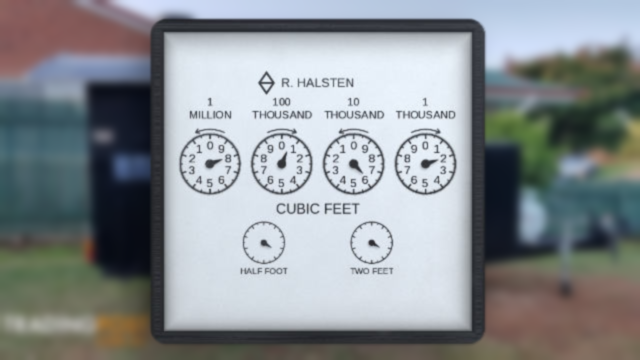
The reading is value=806200 unit=ft³
